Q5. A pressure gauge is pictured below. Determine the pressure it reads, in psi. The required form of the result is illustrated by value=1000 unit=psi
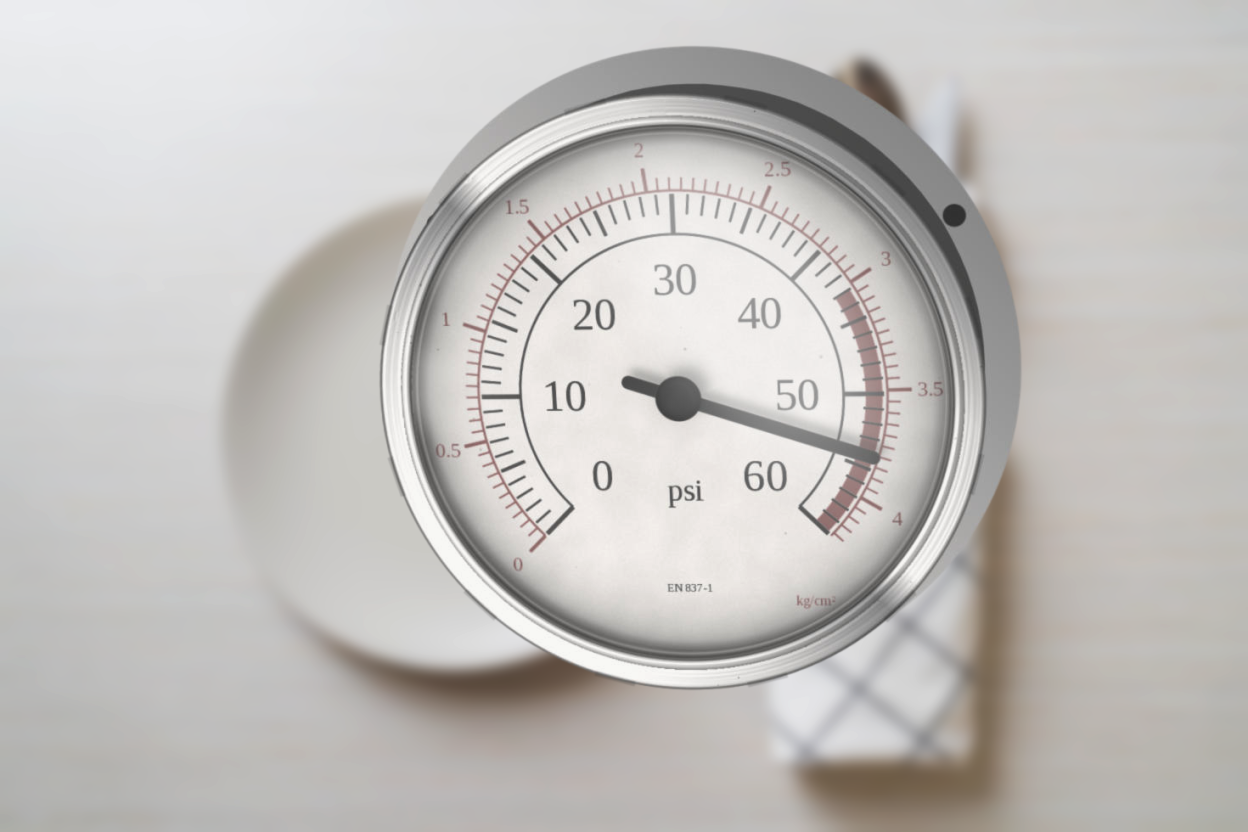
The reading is value=54 unit=psi
